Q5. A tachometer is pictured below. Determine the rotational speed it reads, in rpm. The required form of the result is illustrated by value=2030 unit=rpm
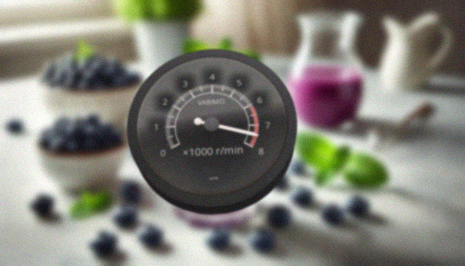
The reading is value=7500 unit=rpm
